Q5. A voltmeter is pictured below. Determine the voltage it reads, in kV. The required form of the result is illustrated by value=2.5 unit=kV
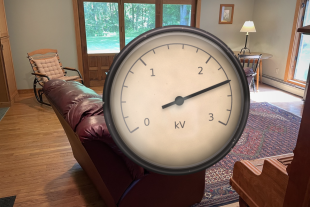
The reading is value=2.4 unit=kV
